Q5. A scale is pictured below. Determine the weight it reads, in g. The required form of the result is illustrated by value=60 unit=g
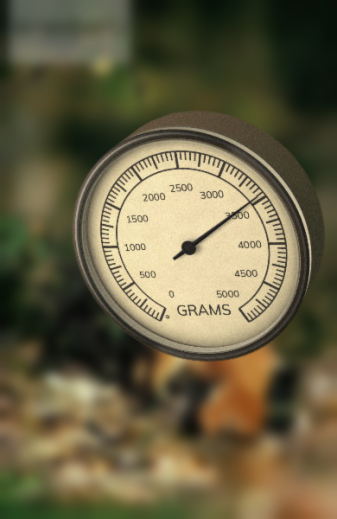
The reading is value=3450 unit=g
